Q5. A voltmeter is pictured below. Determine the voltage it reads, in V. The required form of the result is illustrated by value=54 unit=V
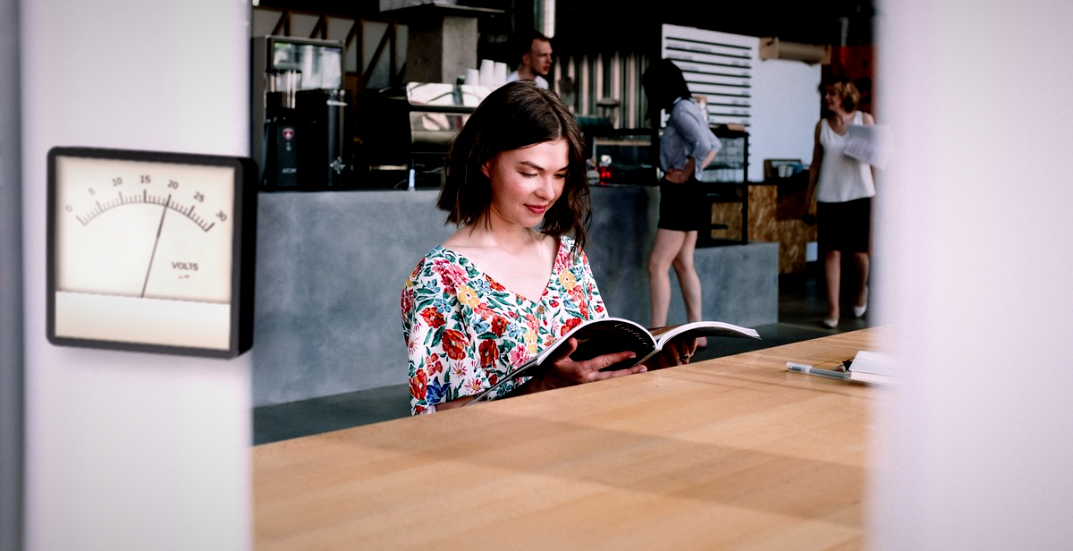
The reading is value=20 unit=V
